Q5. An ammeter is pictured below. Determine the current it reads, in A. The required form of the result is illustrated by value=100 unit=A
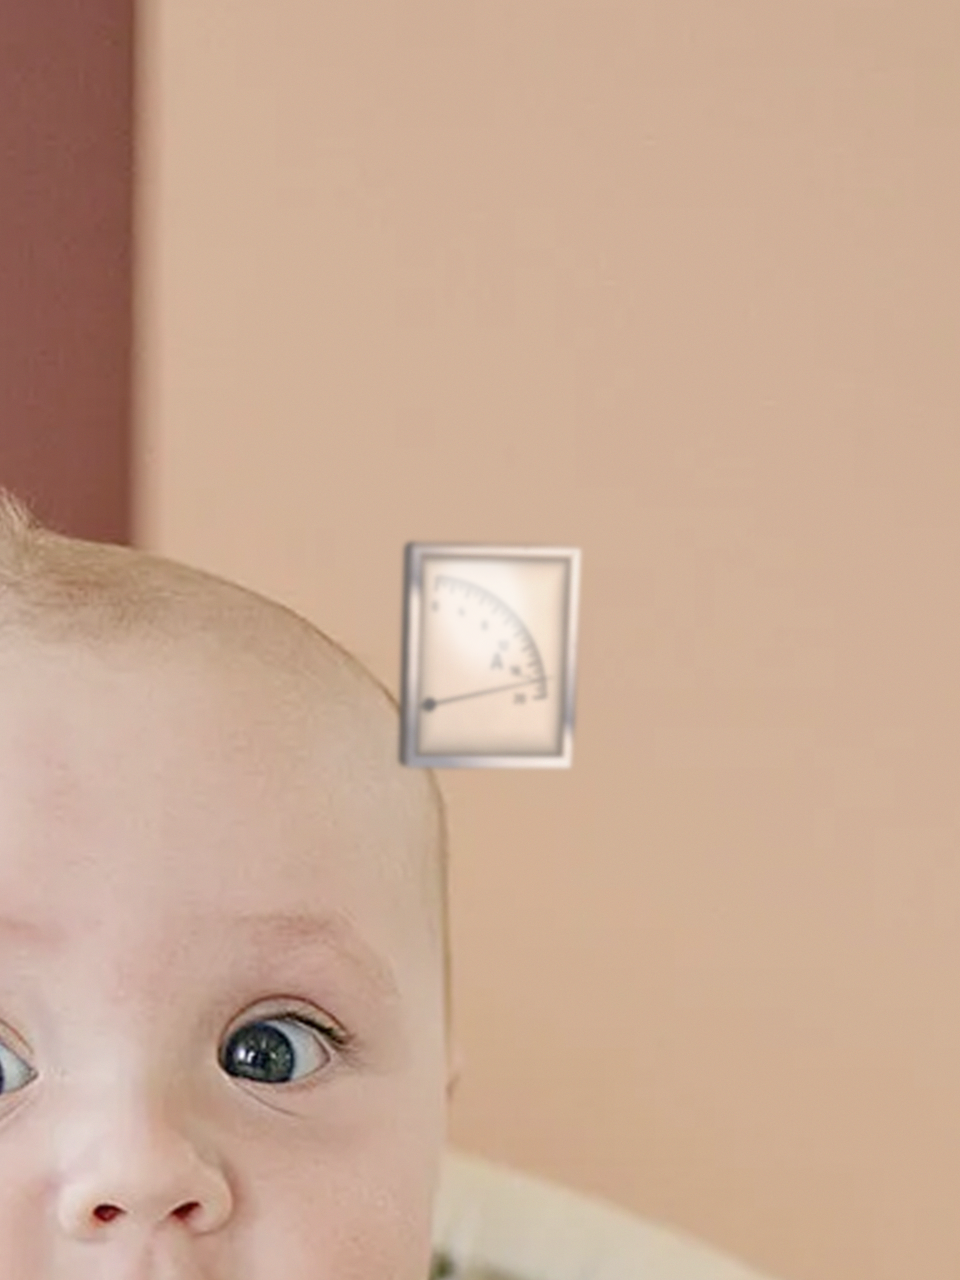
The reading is value=18 unit=A
